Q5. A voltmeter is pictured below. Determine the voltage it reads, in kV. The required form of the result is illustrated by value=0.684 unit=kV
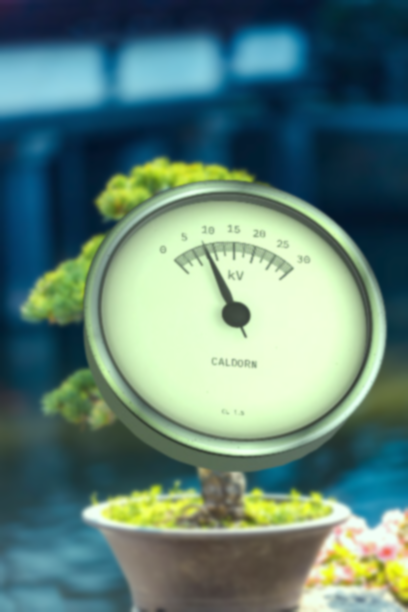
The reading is value=7.5 unit=kV
